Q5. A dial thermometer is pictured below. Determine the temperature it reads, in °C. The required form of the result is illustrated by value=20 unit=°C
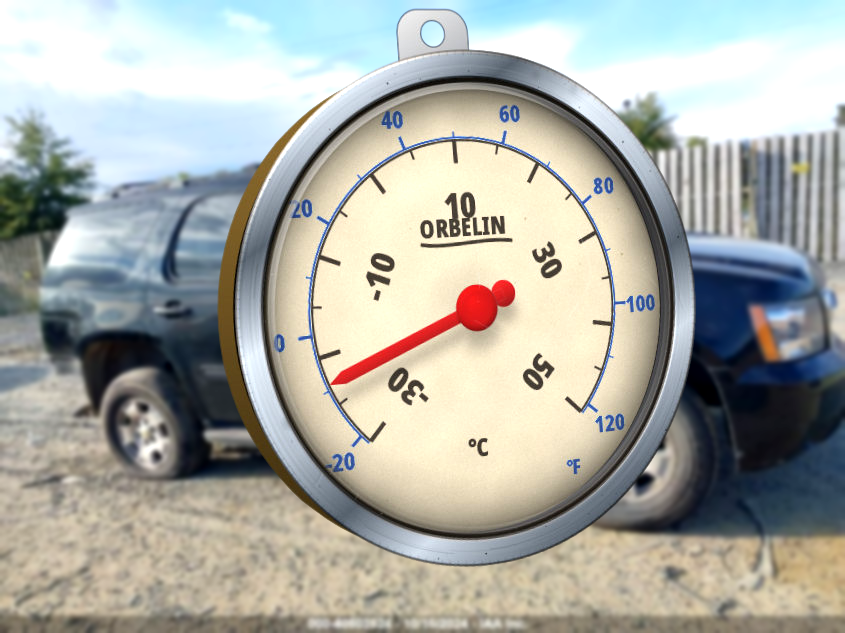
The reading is value=-22.5 unit=°C
